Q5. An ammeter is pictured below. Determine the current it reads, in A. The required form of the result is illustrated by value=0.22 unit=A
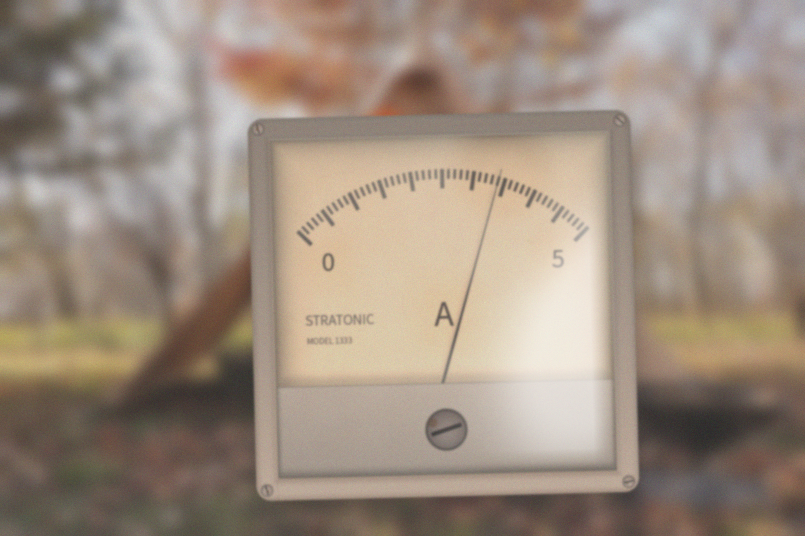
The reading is value=3.4 unit=A
